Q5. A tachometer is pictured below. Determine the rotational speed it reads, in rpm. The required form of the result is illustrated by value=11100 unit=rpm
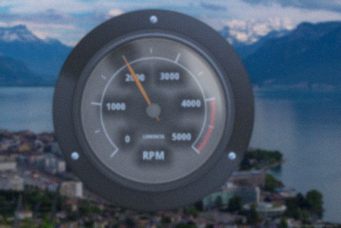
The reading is value=2000 unit=rpm
